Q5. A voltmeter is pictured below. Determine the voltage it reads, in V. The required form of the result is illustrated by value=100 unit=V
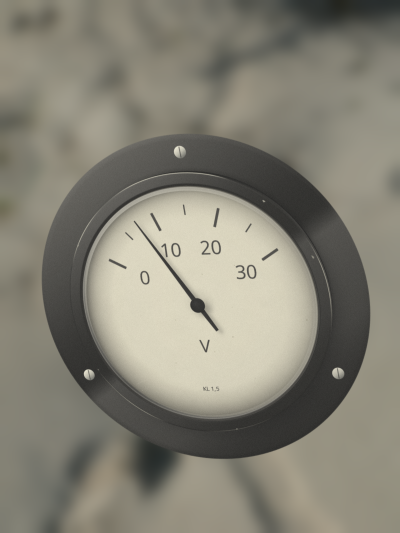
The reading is value=7.5 unit=V
